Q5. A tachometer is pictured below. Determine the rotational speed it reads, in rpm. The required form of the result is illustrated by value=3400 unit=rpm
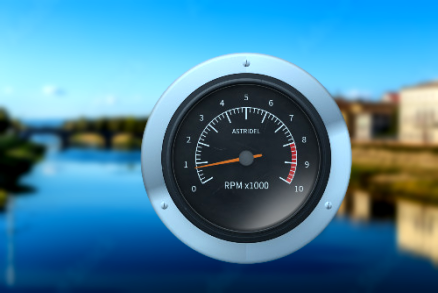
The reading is value=800 unit=rpm
